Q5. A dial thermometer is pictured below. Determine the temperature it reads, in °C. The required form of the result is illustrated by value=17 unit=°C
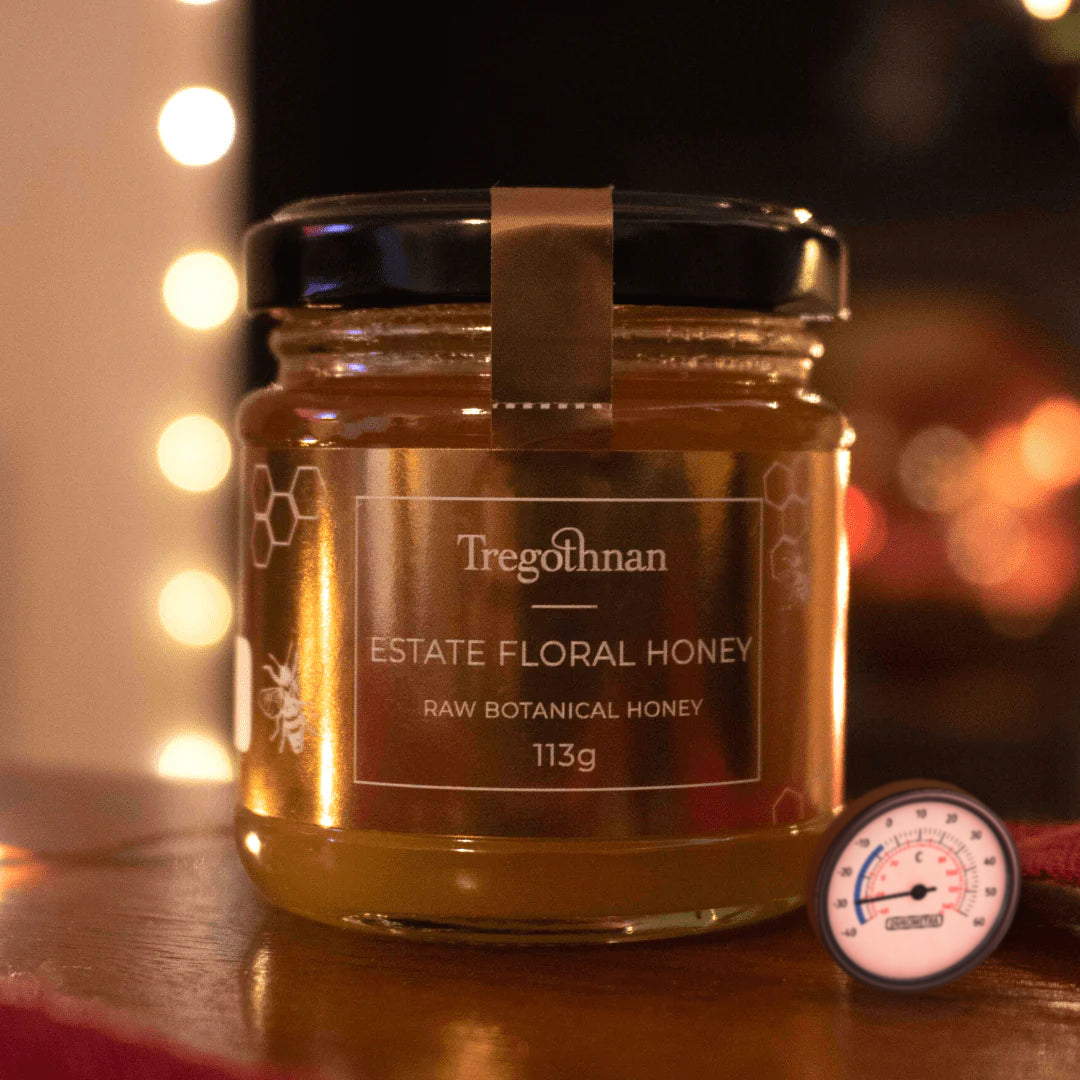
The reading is value=-30 unit=°C
